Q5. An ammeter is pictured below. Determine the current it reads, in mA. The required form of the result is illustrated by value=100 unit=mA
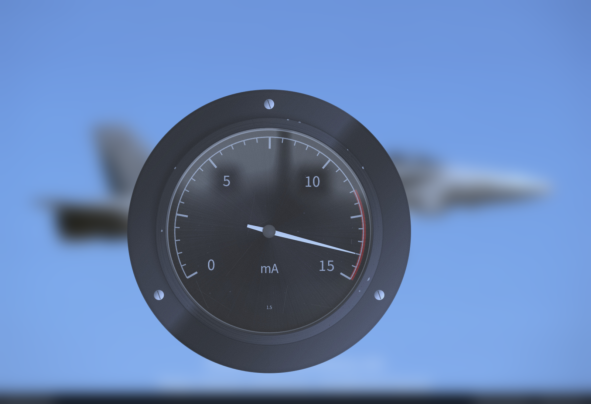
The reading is value=14 unit=mA
